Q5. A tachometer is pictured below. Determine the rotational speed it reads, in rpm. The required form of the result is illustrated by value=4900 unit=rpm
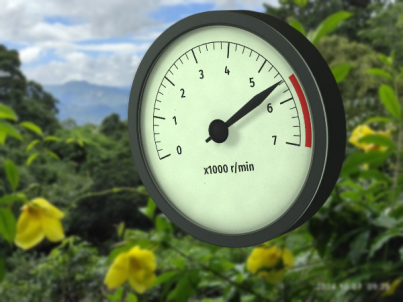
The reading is value=5600 unit=rpm
